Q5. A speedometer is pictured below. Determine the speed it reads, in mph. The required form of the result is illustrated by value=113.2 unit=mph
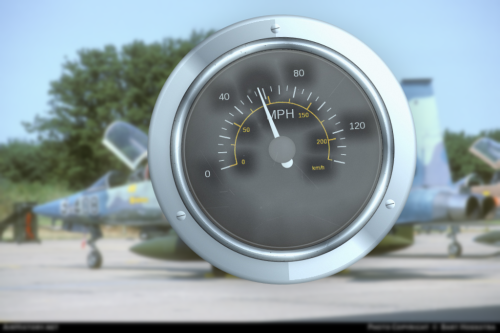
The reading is value=57.5 unit=mph
